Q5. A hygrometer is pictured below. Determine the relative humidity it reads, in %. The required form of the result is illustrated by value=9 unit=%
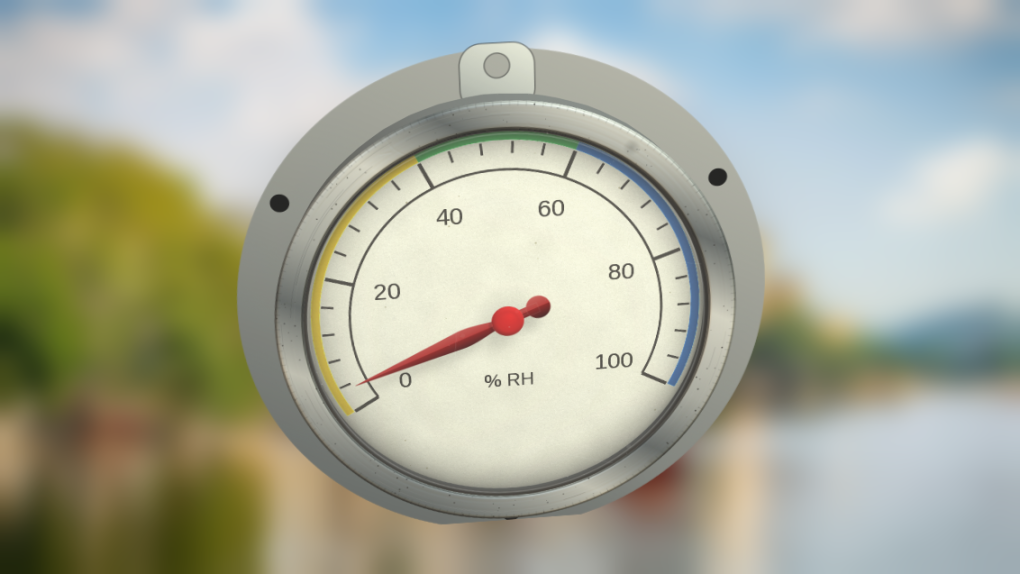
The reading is value=4 unit=%
